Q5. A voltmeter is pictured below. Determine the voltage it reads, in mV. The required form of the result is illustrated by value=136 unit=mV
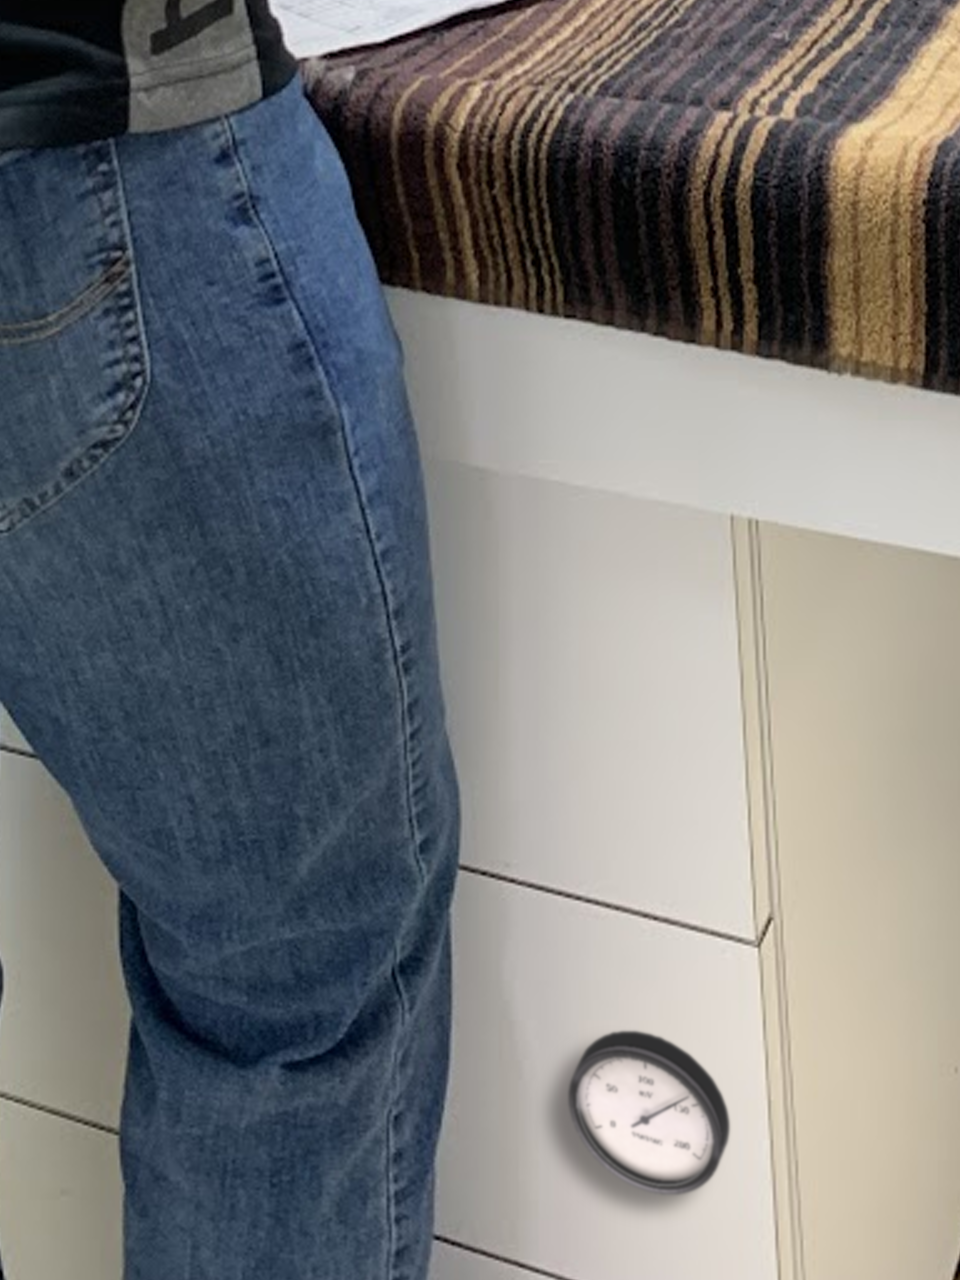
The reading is value=140 unit=mV
